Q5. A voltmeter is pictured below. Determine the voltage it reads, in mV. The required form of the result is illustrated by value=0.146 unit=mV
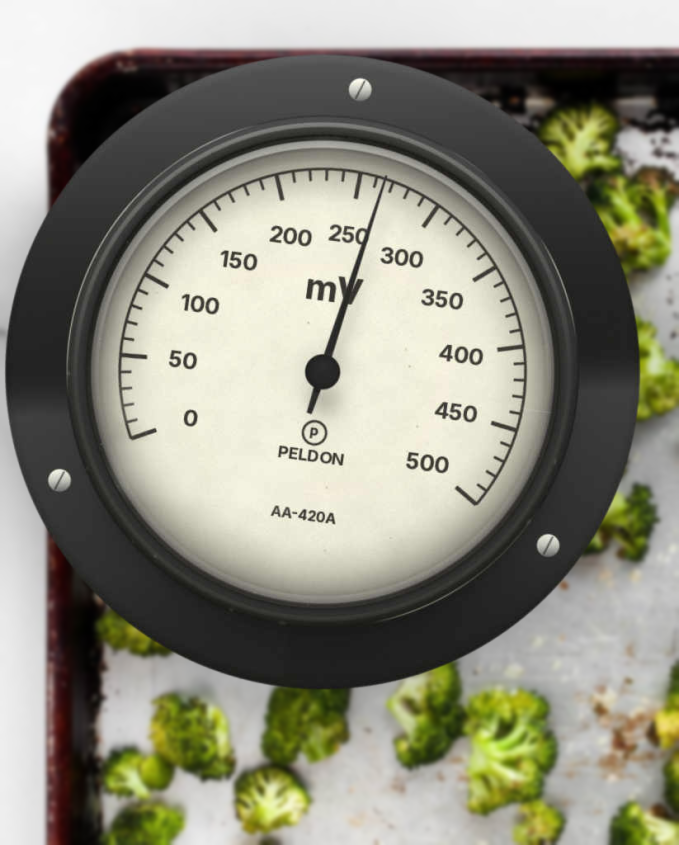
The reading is value=265 unit=mV
